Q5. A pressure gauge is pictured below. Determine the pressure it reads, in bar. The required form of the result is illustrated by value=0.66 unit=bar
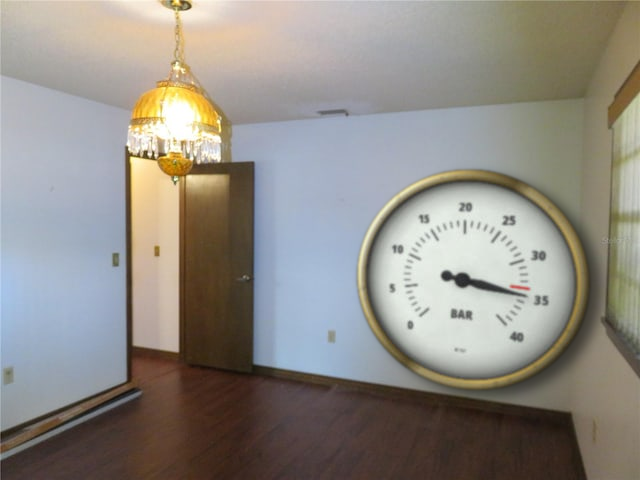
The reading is value=35 unit=bar
